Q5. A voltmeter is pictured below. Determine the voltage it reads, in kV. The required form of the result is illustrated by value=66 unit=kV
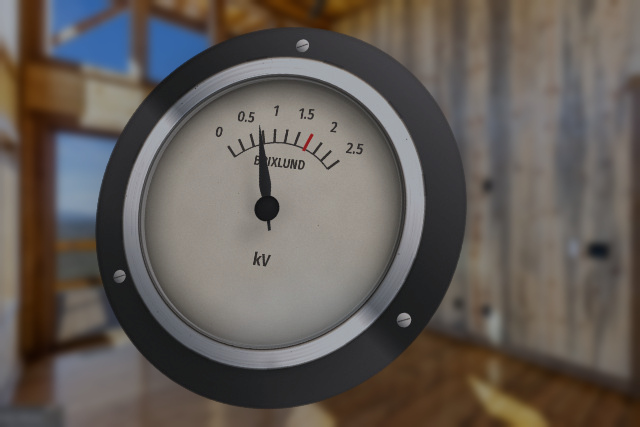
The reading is value=0.75 unit=kV
